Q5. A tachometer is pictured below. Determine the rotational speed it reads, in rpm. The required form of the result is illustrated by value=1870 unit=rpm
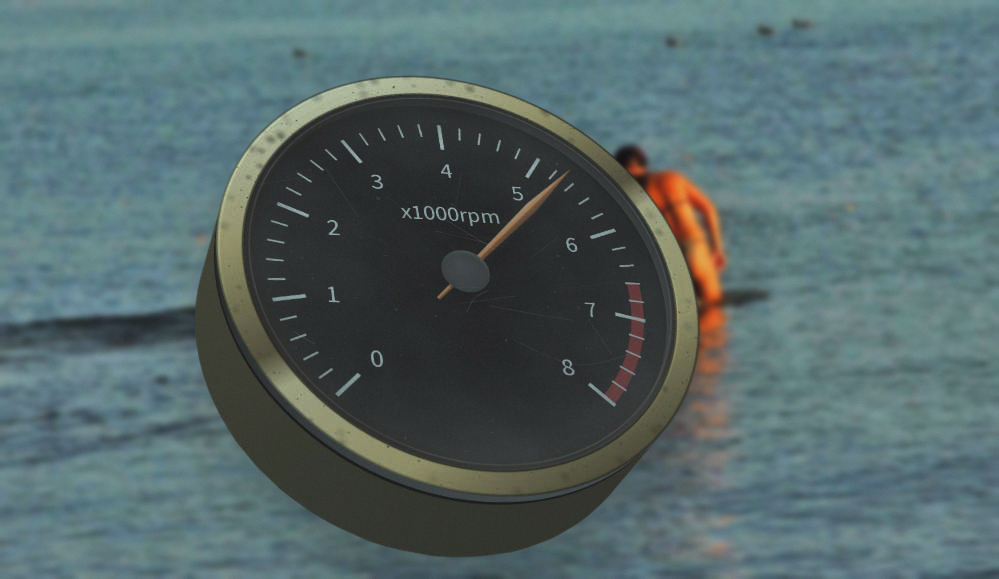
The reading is value=5300 unit=rpm
